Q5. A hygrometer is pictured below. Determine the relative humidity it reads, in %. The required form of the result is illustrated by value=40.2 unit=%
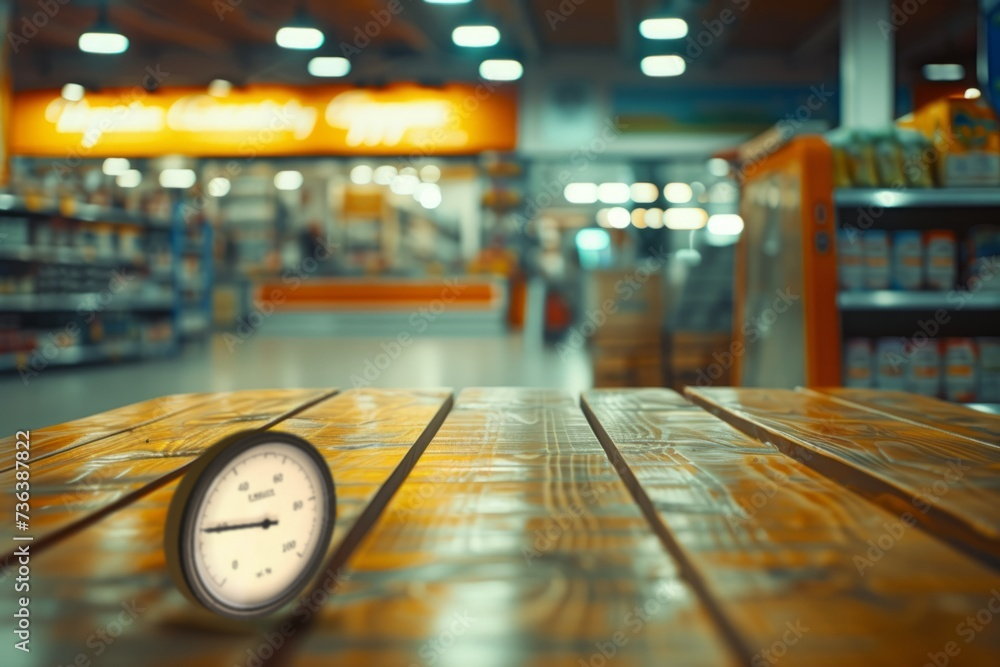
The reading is value=20 unit=%
